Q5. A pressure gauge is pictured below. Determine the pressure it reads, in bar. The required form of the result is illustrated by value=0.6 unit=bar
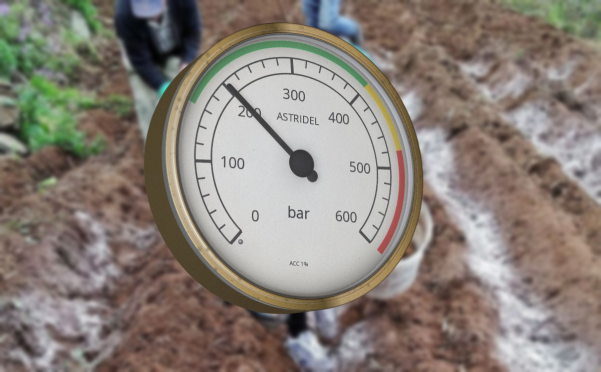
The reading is value=200 unit=bar
